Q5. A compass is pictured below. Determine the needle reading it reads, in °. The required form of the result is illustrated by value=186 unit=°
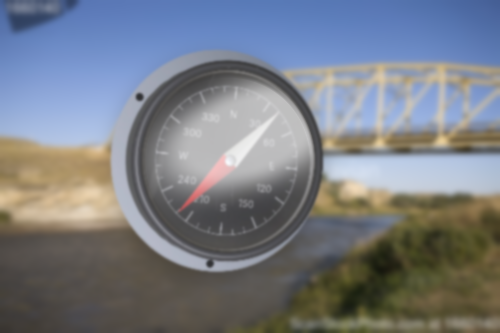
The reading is value=220 unit=°
